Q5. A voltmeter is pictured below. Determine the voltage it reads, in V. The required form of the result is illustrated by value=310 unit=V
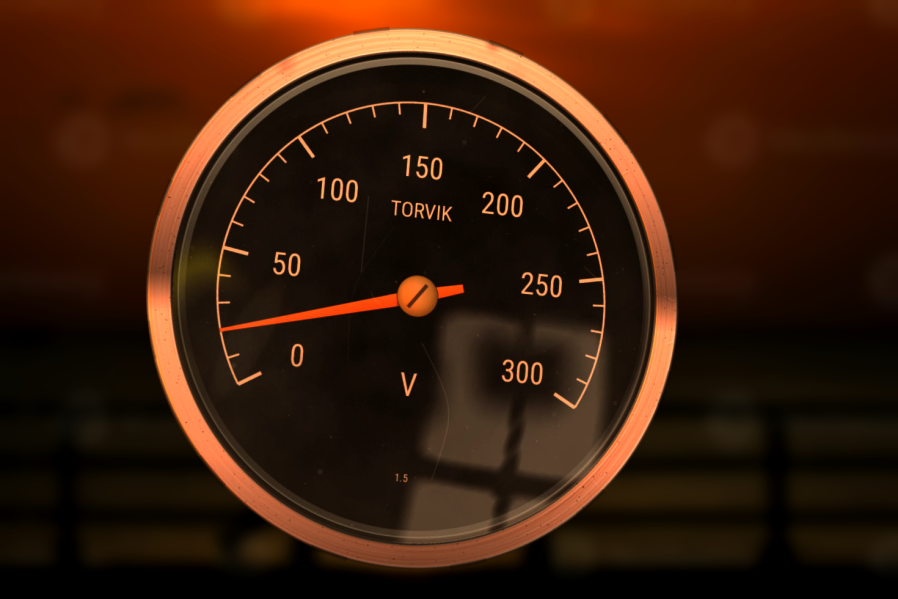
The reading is value=20 unit=V
